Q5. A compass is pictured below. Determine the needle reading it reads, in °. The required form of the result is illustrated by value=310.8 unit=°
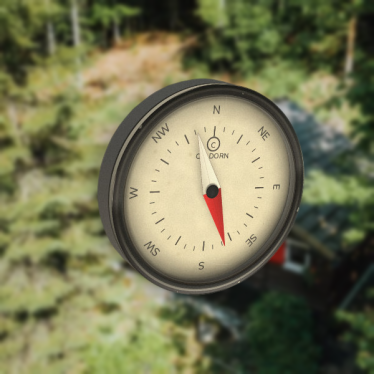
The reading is value=160 unit=°
